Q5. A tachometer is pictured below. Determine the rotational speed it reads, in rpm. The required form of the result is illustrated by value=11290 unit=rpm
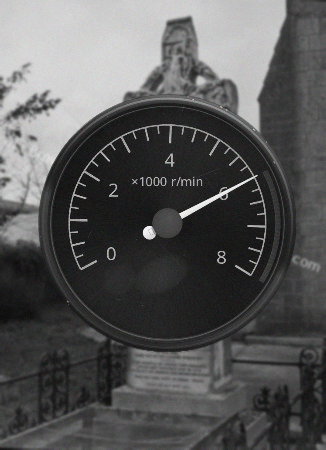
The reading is value=6000 unit=rpm
